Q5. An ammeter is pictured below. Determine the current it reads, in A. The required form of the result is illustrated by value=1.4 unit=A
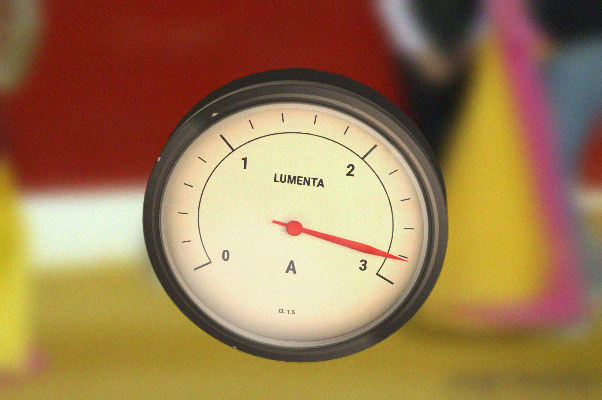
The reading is value=2.8 unit=A
